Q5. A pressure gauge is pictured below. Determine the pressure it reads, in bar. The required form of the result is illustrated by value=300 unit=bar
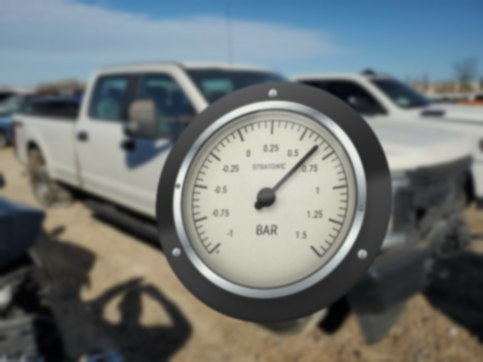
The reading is value=0.65 unit=bar
